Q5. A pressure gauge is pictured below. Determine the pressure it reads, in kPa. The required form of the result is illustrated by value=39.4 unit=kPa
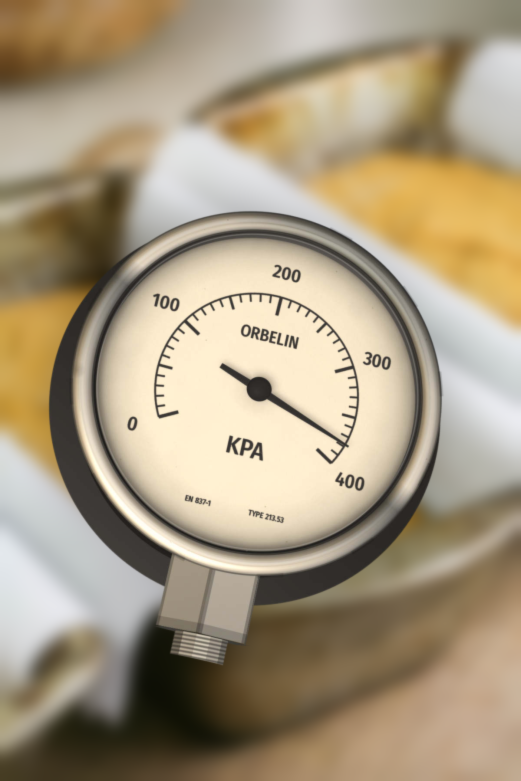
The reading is value=380 unit=kPa
